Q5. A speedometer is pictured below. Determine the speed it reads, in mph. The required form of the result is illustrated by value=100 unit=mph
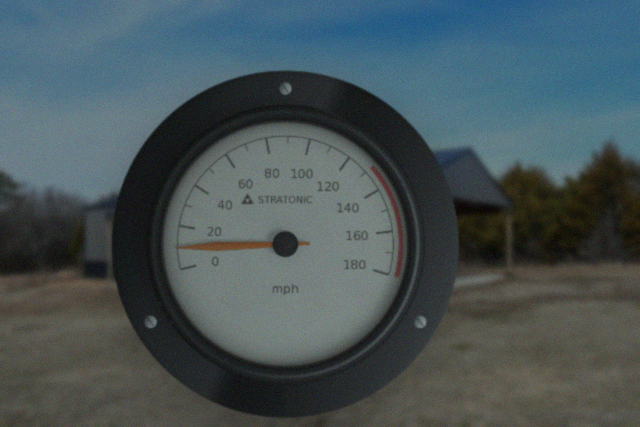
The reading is value=10 unit=mph
